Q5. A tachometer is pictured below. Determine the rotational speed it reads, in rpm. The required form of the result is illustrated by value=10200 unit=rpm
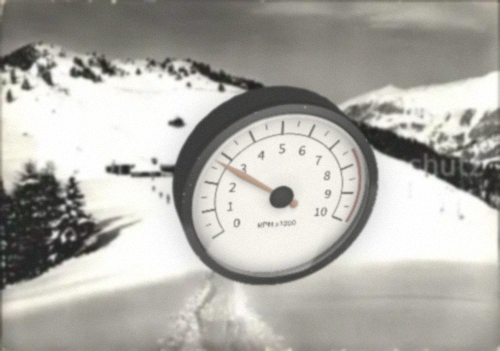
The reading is value=2750 unit=rpm
